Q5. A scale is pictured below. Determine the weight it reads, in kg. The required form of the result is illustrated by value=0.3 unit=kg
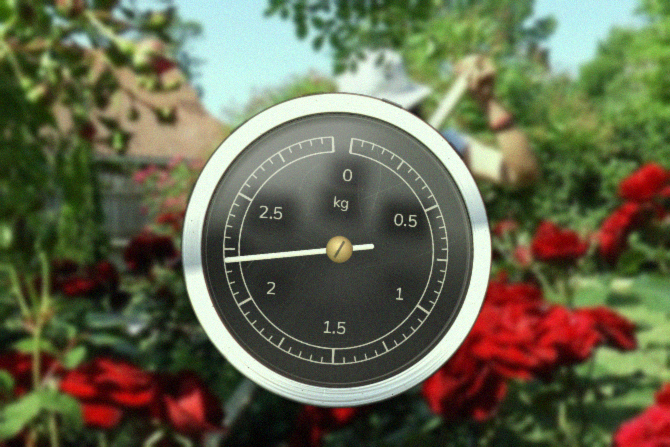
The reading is value=2.2 unit=kg
